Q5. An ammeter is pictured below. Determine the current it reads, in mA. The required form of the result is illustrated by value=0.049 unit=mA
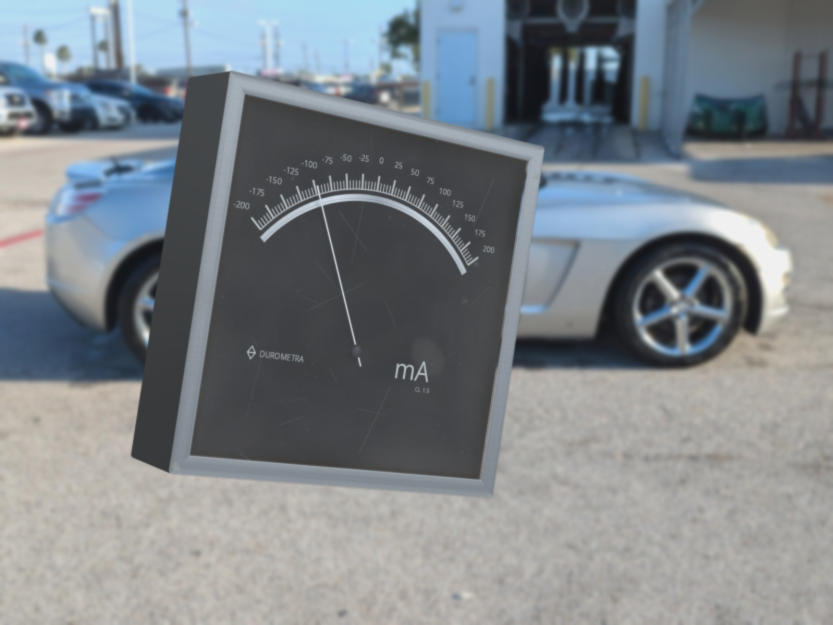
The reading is value=-100 unit=mA
